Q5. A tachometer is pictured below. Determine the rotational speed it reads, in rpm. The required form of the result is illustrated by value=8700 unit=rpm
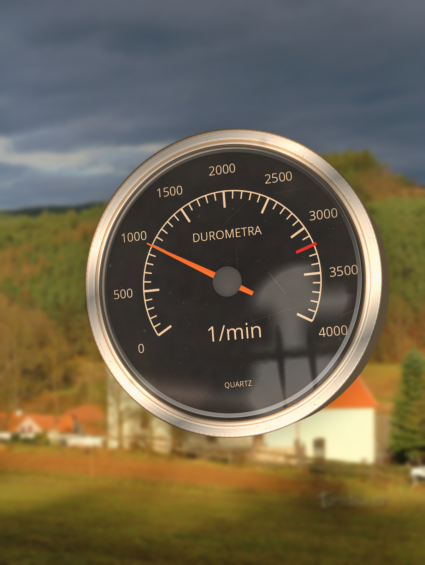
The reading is value=1000 unit=rpm
